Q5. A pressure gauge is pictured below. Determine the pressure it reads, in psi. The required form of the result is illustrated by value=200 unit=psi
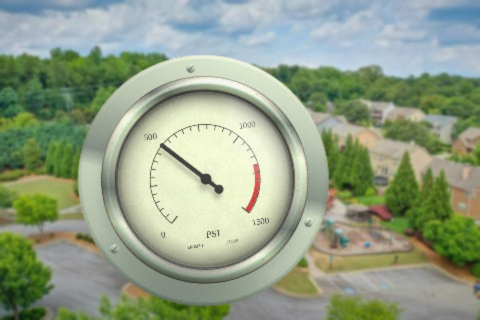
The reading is value=500 unit=psi
